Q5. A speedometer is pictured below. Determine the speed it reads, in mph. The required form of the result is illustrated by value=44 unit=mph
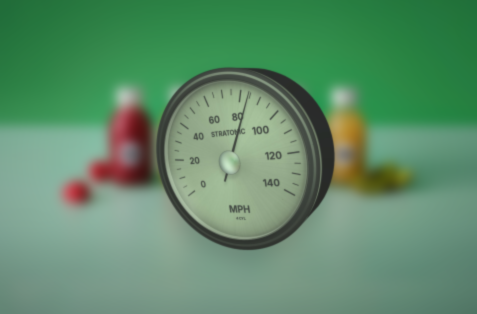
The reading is value=85 unit=mph
